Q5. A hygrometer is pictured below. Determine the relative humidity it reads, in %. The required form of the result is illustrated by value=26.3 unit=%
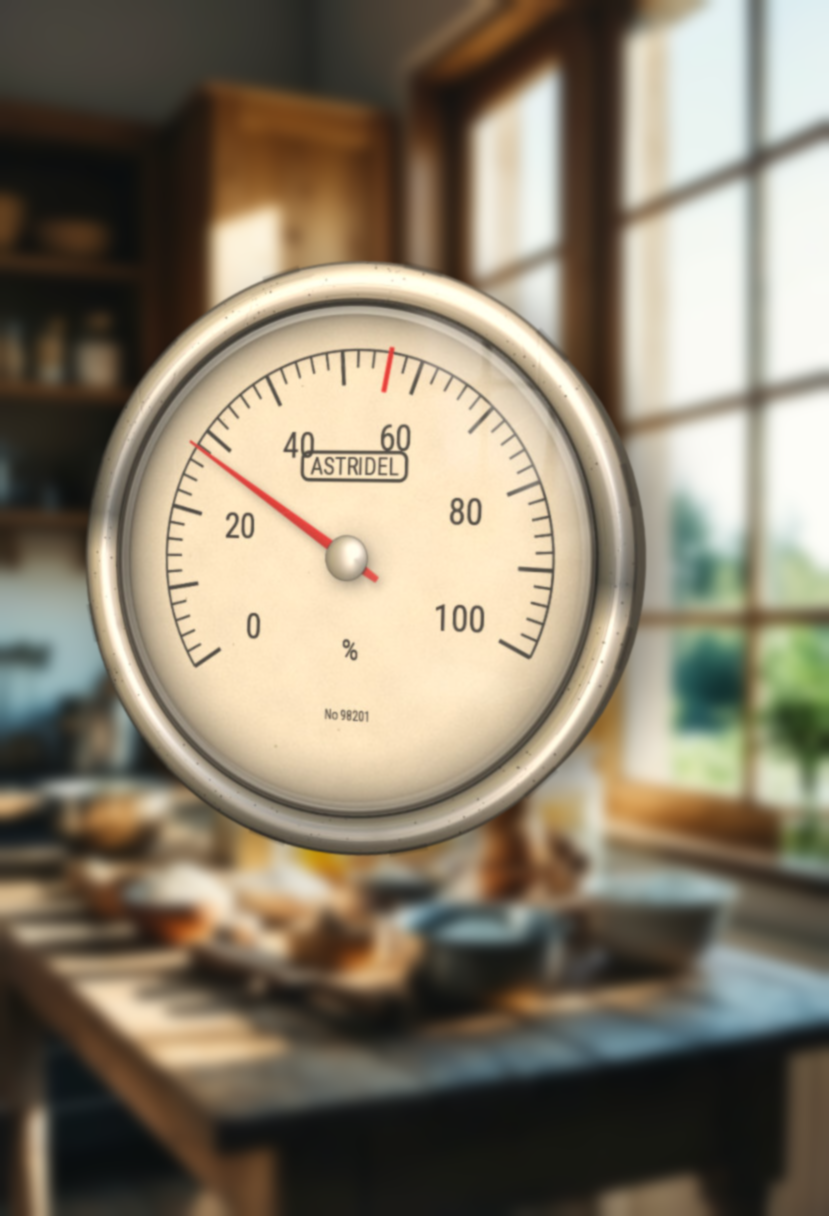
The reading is value=28 unit=%
